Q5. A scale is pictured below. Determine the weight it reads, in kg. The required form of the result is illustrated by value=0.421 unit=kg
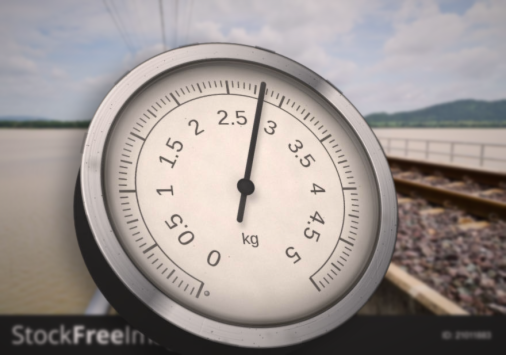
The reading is value=2.8 unit=kg
